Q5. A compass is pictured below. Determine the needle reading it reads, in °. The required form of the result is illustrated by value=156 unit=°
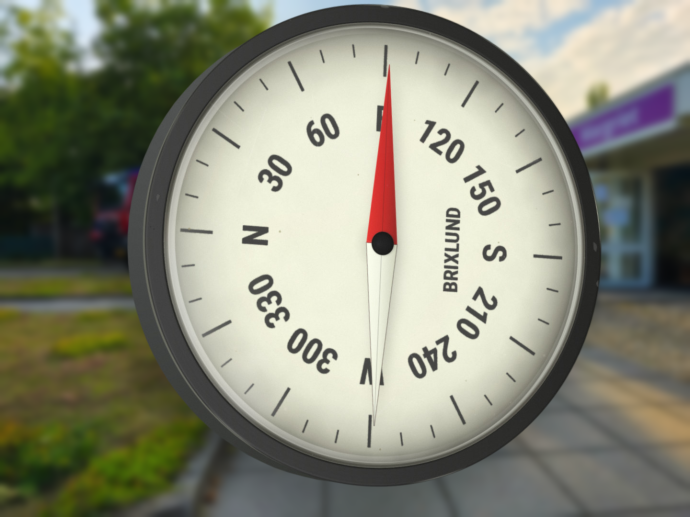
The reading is value=90 unit=°
